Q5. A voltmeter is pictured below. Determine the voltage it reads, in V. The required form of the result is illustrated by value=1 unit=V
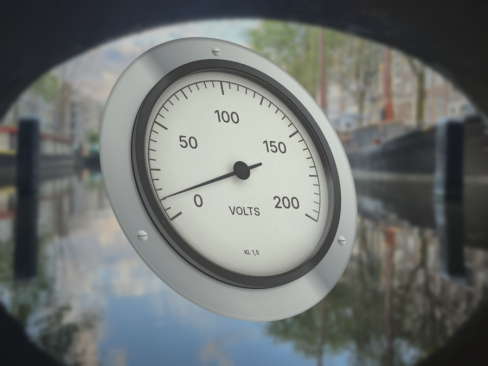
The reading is value=10 unit=V
